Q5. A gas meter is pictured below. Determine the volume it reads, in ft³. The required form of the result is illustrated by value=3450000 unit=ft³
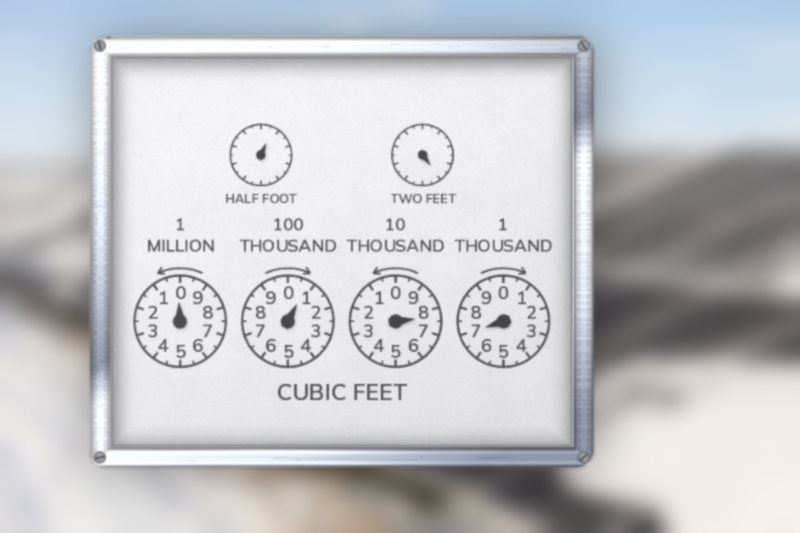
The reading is value=7700 unit=ft³
